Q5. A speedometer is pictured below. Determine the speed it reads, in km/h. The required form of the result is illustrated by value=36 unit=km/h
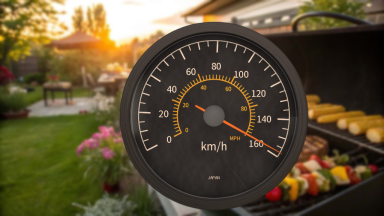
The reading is value=157.5 unit=km/h
